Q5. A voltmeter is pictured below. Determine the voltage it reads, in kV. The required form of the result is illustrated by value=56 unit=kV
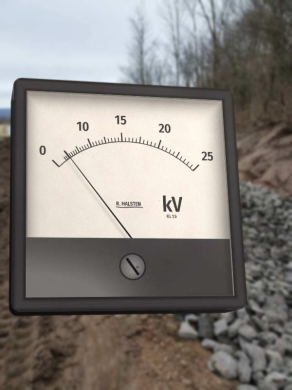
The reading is value=5 unit=kV
